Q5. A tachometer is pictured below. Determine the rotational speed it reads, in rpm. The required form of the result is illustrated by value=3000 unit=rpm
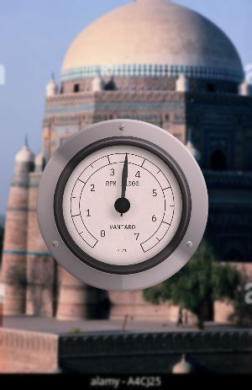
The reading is value=3500 unit=rpm
